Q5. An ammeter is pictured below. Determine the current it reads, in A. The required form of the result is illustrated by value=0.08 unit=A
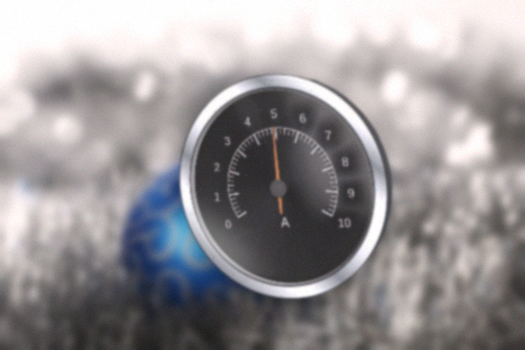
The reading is value=5 unit=A
